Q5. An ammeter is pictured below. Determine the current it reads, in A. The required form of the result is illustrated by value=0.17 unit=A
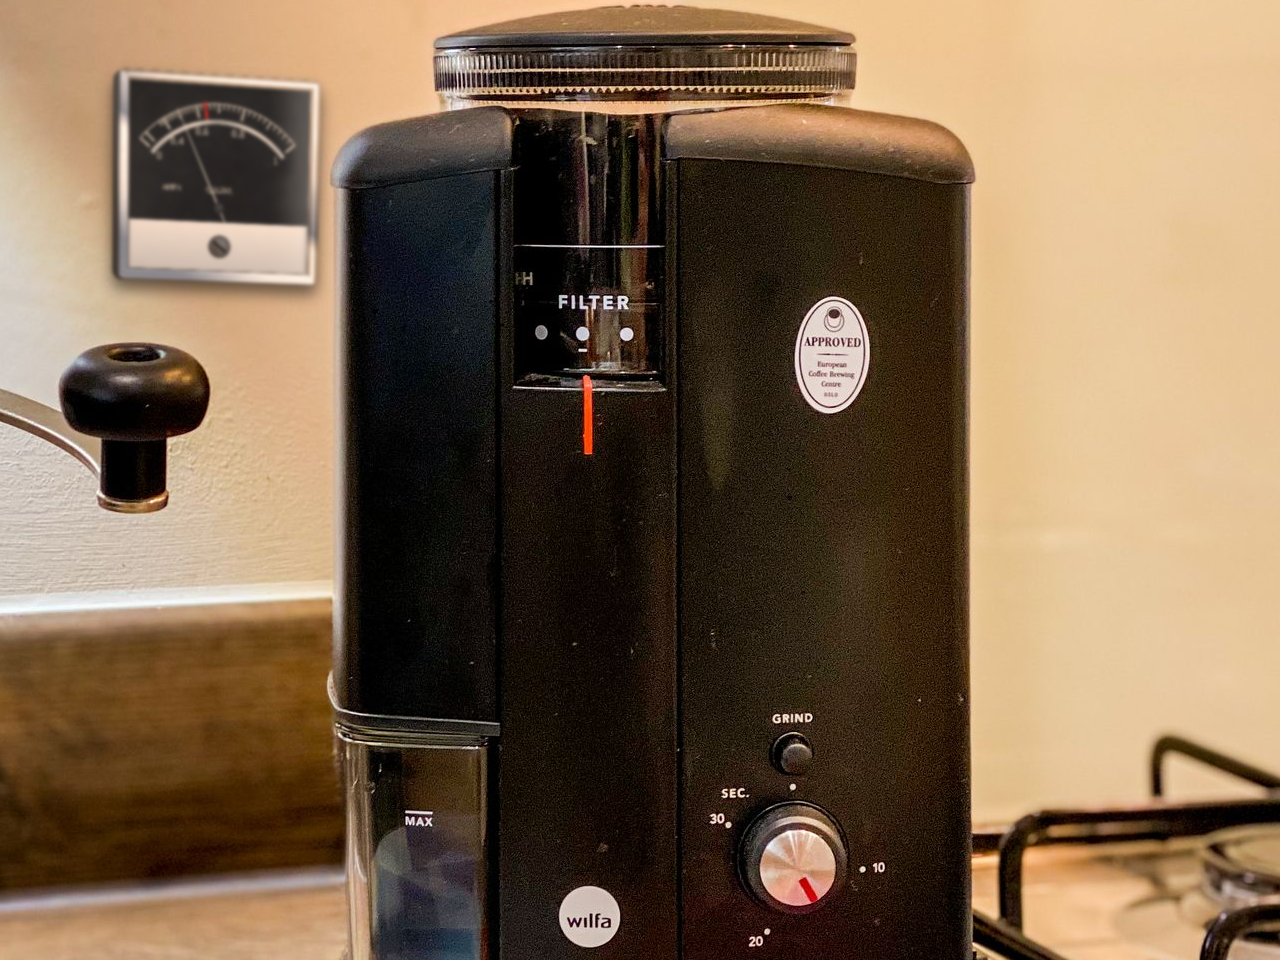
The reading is value=0.5 unit=A
